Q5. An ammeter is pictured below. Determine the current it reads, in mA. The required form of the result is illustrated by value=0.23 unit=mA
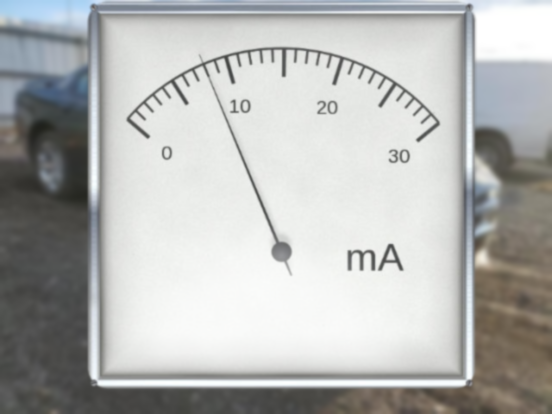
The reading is value=8 unit=mA
